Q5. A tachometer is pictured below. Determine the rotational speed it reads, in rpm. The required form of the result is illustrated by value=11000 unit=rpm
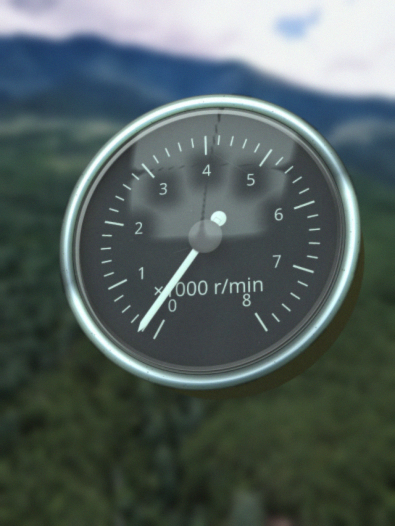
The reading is value=200 unit=rpm
